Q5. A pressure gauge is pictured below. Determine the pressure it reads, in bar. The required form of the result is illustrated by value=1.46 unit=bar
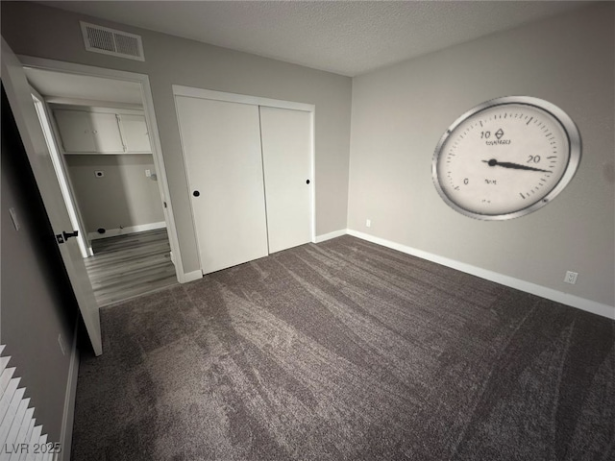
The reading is value=21.5 unit=bar
